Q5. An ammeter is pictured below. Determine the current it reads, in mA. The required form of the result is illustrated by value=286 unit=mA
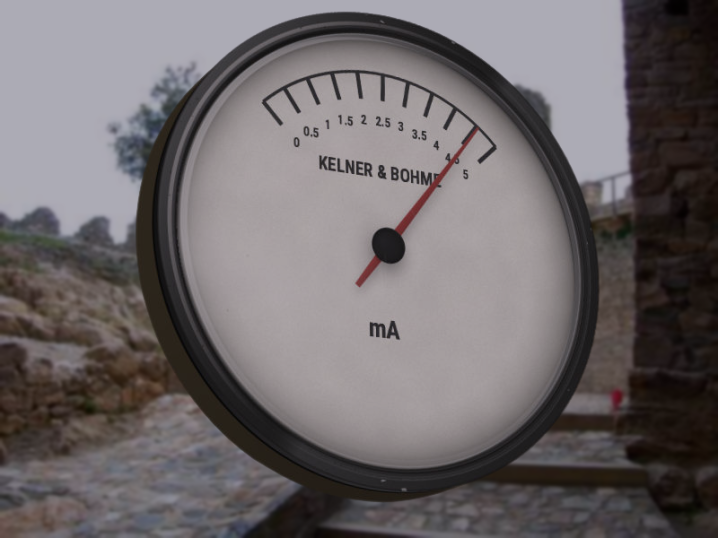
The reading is value=4.5 unit=mA
